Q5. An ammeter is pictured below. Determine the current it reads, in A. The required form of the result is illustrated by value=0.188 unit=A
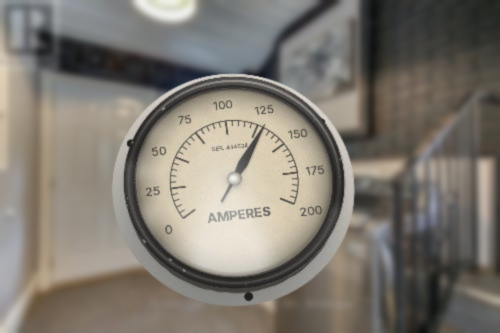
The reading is value=130 unit=A
